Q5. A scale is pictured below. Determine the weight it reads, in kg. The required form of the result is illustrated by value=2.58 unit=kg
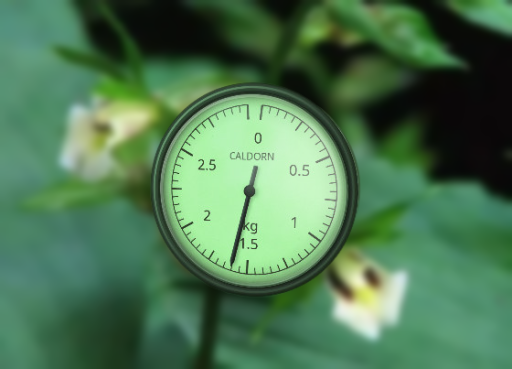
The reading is value=1.6 unit=kg
